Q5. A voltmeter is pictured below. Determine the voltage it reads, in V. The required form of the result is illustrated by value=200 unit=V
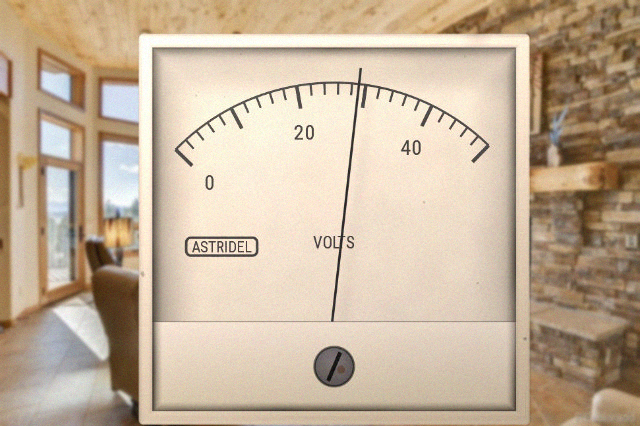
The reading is value=29 unit=V
